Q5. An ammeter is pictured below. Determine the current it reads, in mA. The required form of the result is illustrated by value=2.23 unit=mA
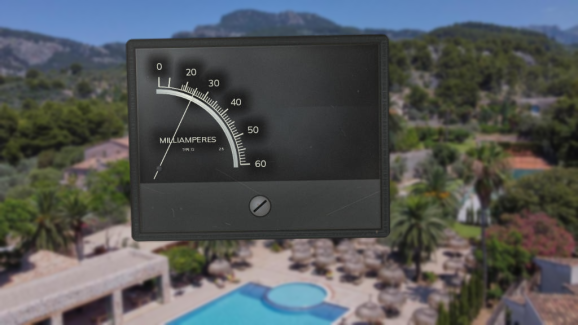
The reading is value=25 unit=mA
